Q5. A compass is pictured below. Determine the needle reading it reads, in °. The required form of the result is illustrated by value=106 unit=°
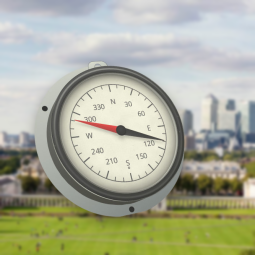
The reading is value=290 unit=°
